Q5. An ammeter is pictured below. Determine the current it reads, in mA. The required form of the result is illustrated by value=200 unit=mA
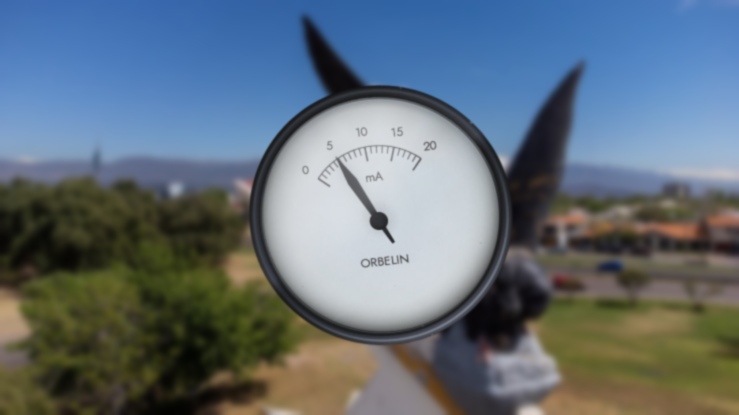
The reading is value=5 unit=mA
